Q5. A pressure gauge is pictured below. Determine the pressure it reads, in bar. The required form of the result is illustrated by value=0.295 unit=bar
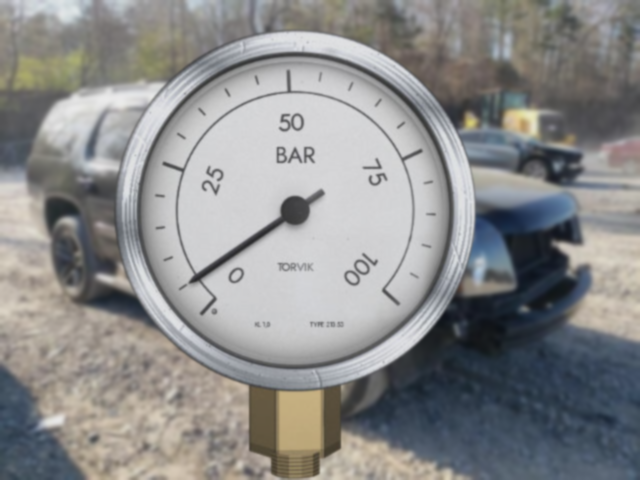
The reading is value=5 unit=bar
